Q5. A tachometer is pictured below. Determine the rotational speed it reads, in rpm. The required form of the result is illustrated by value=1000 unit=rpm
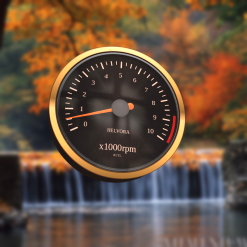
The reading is value=500 unit=rpm
